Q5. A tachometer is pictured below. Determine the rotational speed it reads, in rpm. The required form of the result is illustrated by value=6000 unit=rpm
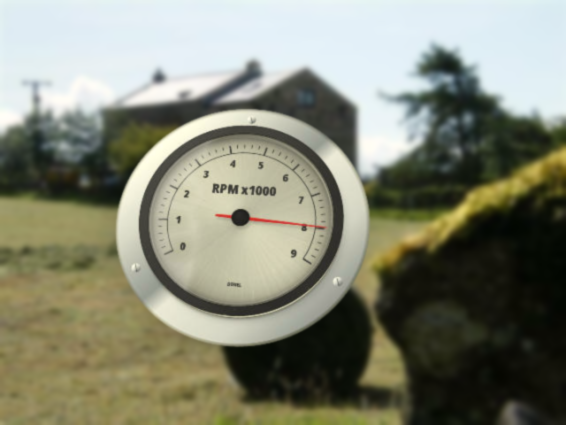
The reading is value=8000 unit=rpm
